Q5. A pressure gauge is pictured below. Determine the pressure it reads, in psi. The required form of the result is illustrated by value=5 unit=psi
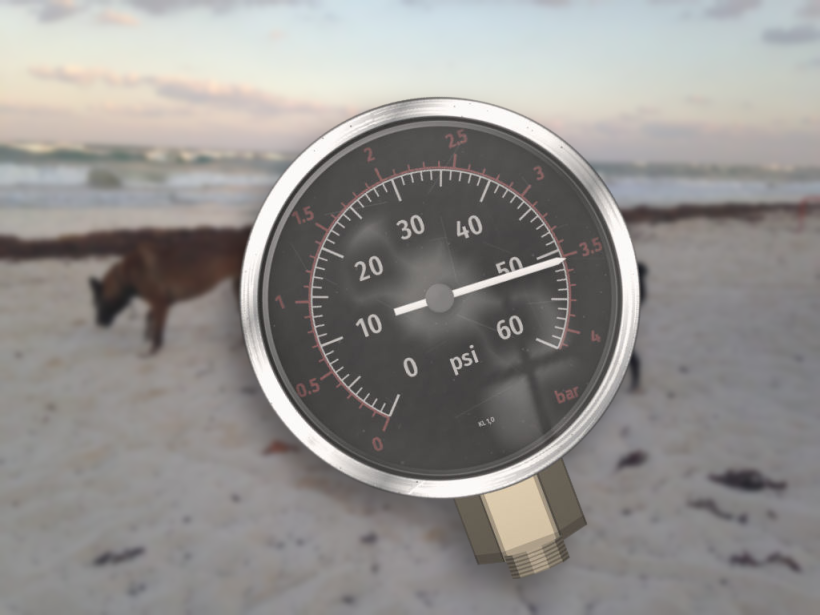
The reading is value=51 unit=psi
